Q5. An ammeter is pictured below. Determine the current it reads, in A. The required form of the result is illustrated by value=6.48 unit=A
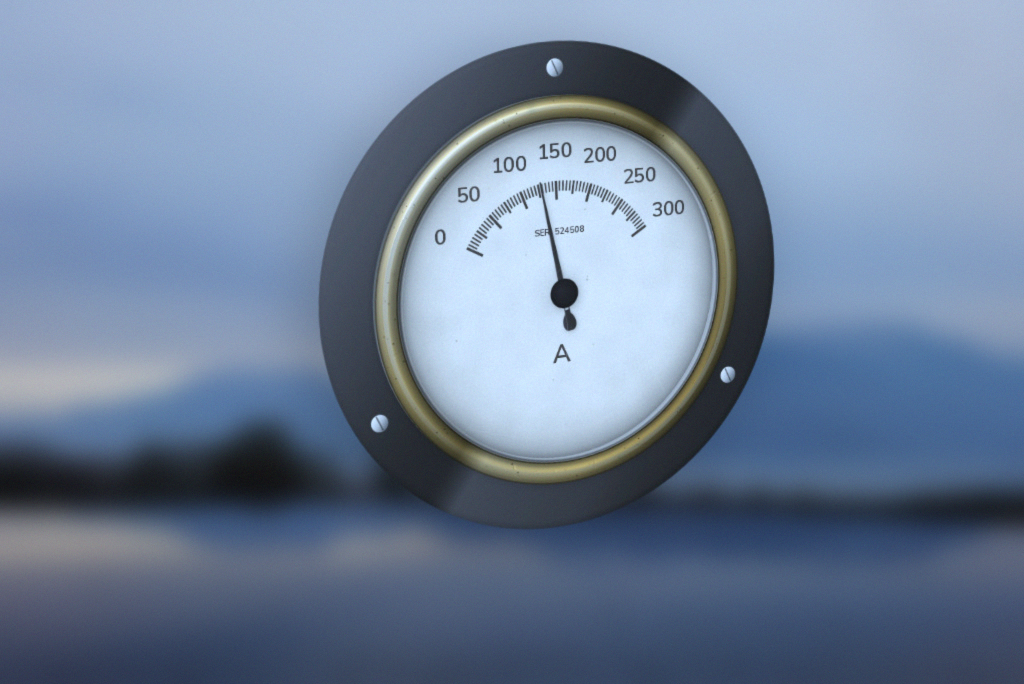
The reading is value=125 unit=A
